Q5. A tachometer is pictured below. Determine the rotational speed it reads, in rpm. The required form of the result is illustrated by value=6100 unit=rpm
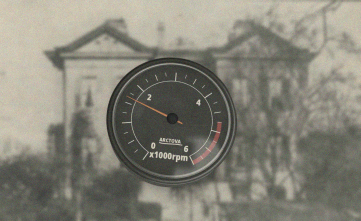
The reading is value=1625 unit=rpm
